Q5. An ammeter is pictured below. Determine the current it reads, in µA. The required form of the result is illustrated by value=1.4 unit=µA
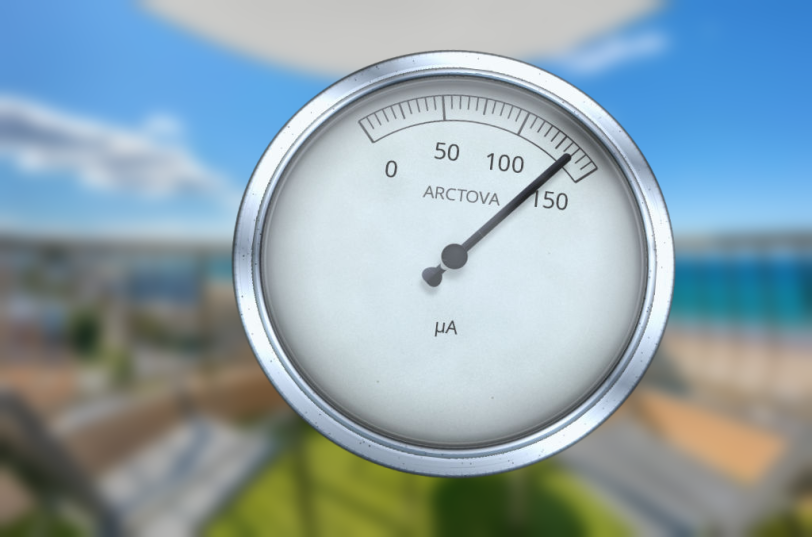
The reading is value=135 unit=µA
